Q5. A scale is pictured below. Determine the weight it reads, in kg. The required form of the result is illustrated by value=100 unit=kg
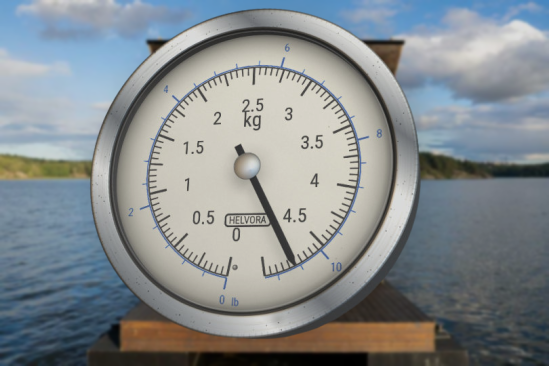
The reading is value=4.75 unit=kg
